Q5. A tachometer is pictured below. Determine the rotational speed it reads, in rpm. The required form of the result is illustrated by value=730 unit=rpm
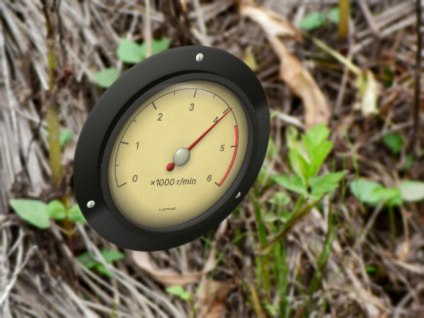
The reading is value=4000 unit=rpm
